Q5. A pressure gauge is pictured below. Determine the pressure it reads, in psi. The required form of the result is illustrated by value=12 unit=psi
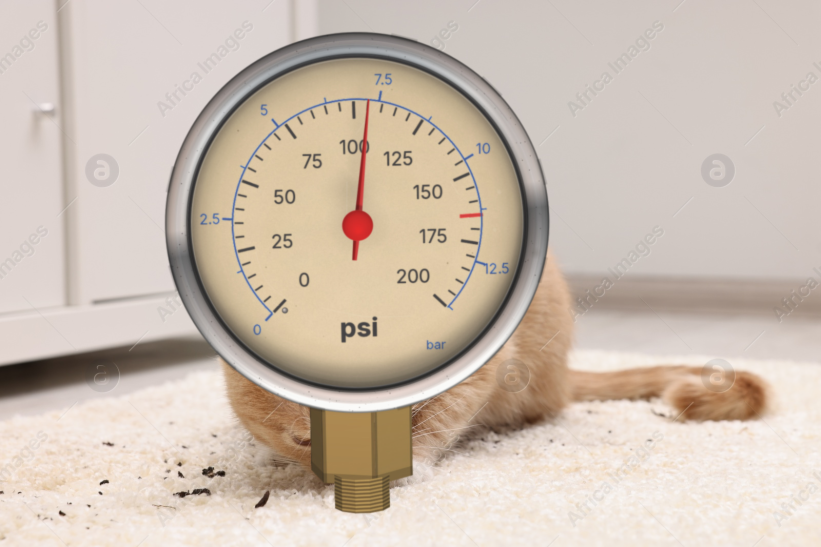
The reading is value=105 unit=psi
